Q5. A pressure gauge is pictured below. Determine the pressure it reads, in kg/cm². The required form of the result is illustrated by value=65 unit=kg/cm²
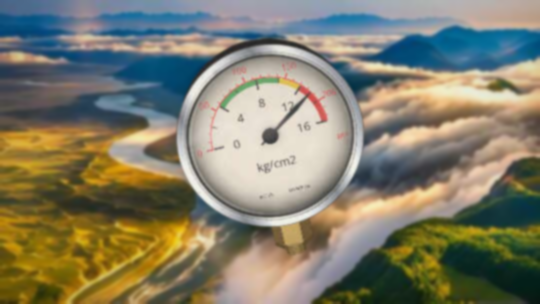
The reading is value=13 unit=kg/cm²
